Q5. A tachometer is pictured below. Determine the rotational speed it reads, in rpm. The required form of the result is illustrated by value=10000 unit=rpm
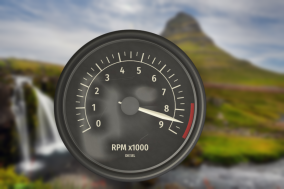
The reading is value=8500 unit=rpm
